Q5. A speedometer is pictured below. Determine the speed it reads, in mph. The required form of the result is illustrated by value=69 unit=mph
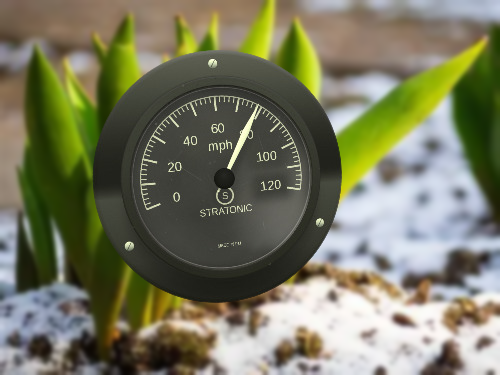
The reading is value=78 unit=mph
